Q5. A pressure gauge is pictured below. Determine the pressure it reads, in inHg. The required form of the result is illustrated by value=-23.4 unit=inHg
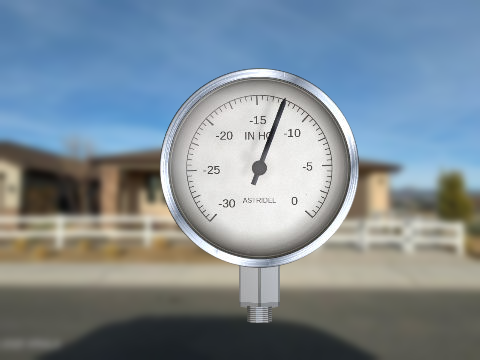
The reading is value=-12.5 unit=inHg
